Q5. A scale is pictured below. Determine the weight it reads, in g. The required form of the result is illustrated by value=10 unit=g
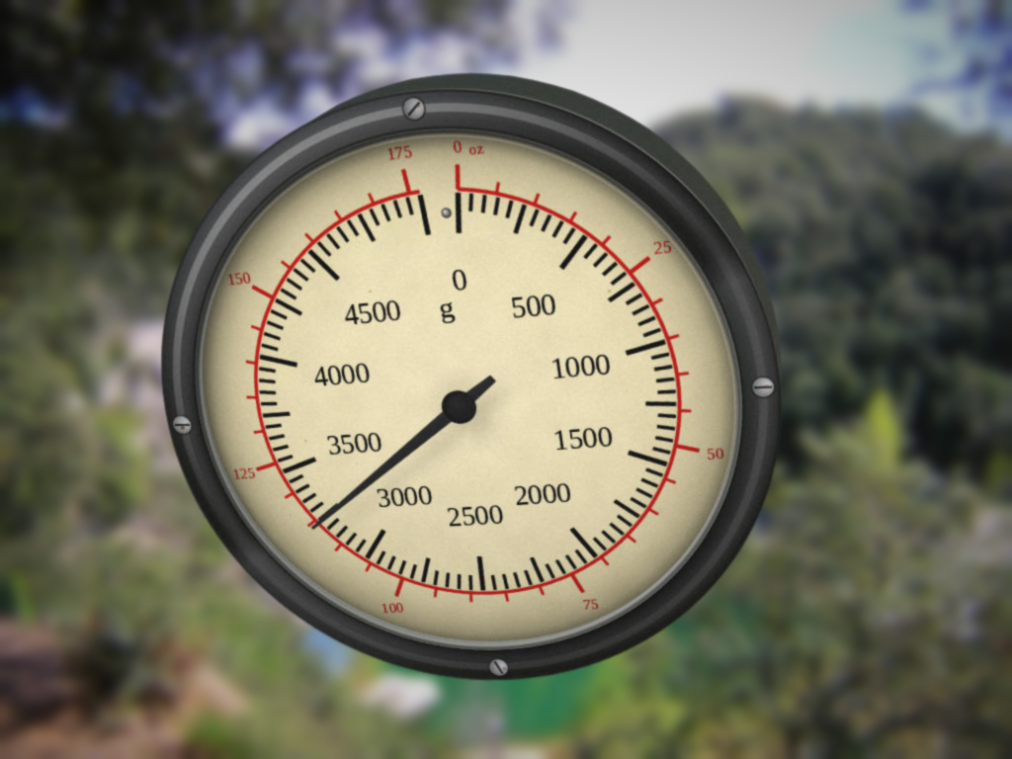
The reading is value=3250 unit=g
